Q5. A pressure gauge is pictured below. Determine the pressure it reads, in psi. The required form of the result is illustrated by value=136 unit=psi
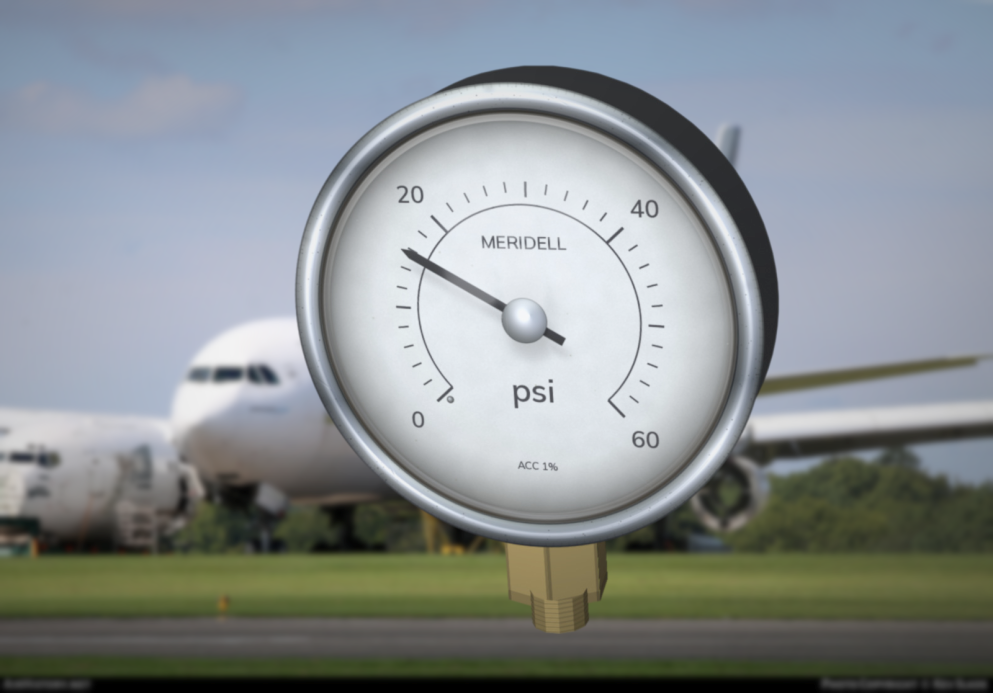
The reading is value=16 unit=psi
